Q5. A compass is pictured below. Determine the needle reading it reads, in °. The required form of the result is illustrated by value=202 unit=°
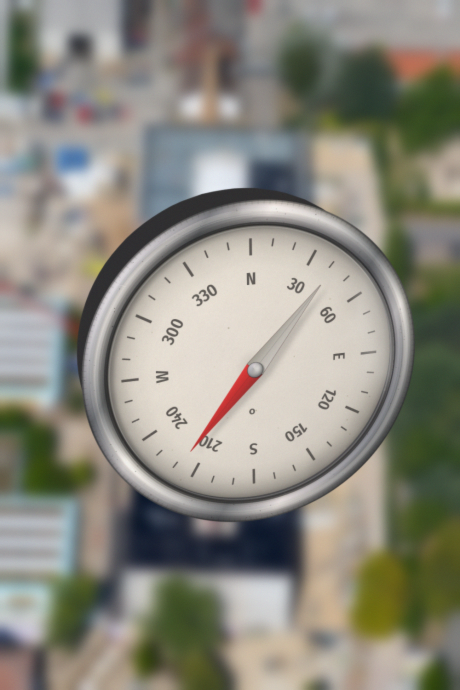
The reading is value=220 unit=°
